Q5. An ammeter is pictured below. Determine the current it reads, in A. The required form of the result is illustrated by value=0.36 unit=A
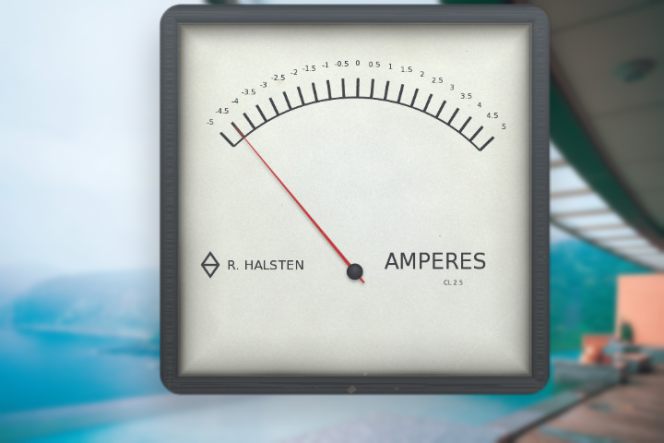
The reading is value=-4.5 unit=A
